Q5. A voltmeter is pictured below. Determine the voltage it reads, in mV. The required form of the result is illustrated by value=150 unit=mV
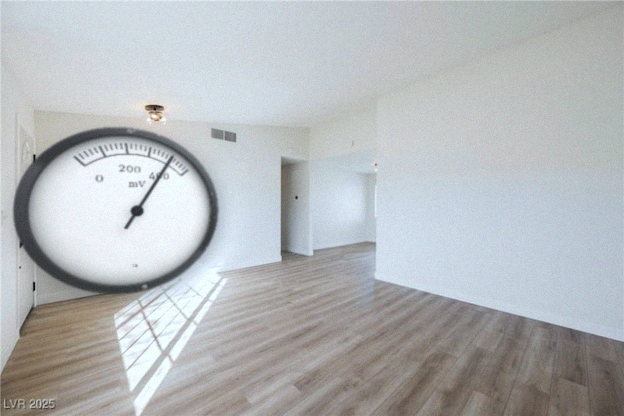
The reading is value=400 unit=mV
